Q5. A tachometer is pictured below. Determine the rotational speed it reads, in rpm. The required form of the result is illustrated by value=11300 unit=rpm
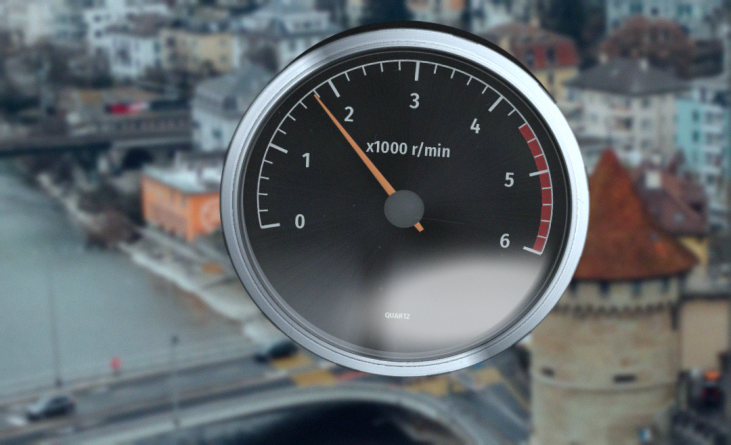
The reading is value=1800 unit=rpm
